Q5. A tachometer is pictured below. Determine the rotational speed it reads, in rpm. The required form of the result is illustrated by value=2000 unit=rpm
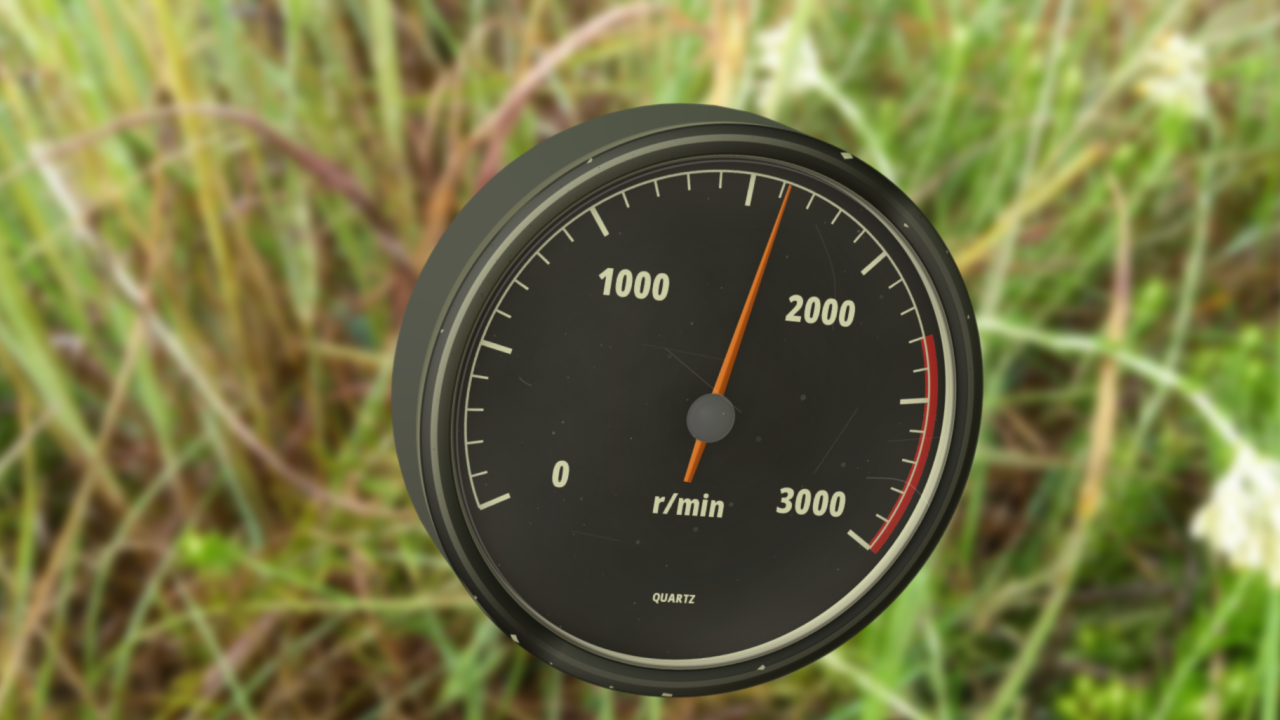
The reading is value=1600 unit=rpm
